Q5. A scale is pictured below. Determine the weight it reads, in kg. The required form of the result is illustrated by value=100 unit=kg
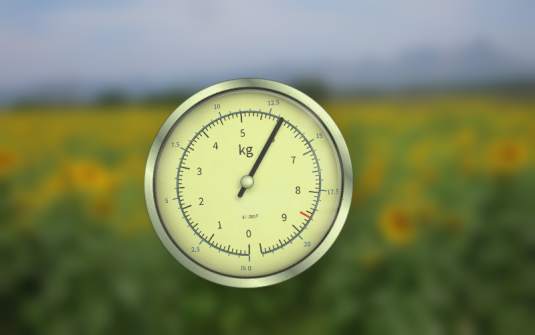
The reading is value=6 unit=kg
